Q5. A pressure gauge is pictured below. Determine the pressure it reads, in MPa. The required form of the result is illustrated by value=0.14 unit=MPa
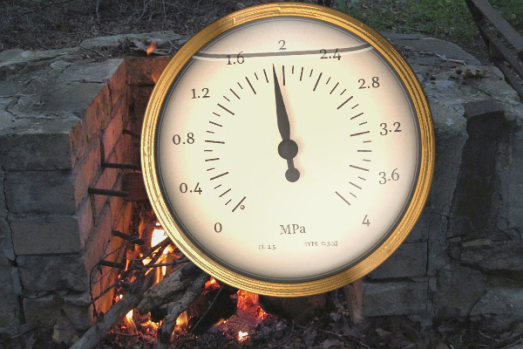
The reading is value=1.9 unit=MPa
